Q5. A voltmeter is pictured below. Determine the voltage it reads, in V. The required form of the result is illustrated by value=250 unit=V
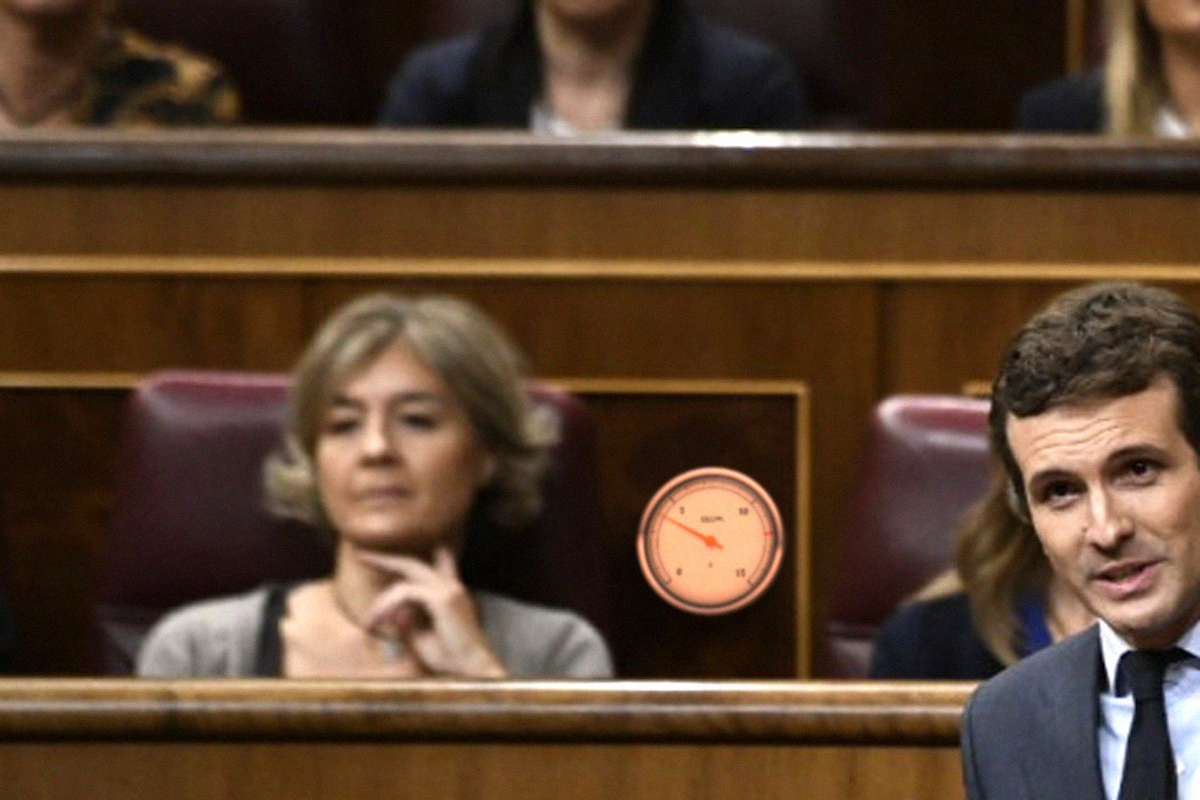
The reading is value=4 unit=V
